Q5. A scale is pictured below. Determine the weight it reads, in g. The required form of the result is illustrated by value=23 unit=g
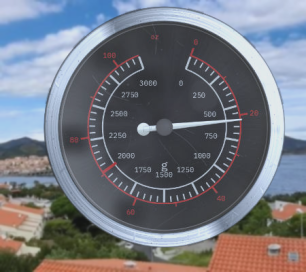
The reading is value=600 unit=g
